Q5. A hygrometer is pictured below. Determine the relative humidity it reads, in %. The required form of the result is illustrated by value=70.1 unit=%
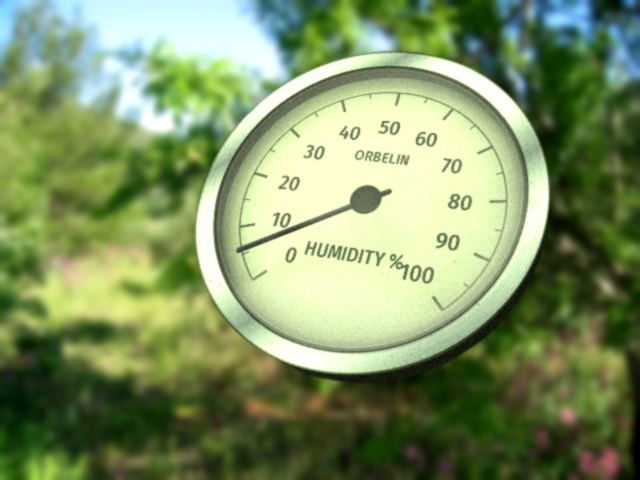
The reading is value=5 unit=%
